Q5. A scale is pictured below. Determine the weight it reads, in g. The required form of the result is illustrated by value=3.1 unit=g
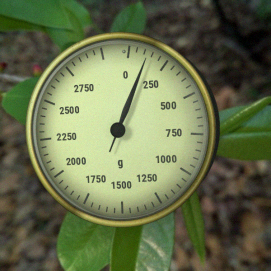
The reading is value=125 unit=g
